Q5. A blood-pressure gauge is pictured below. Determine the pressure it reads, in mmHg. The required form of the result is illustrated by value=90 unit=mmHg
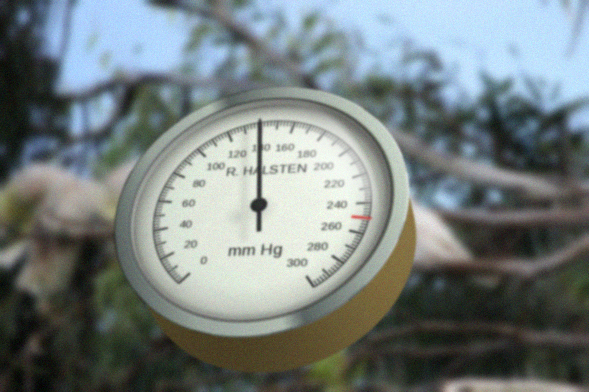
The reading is value=140 unit=mmHg
